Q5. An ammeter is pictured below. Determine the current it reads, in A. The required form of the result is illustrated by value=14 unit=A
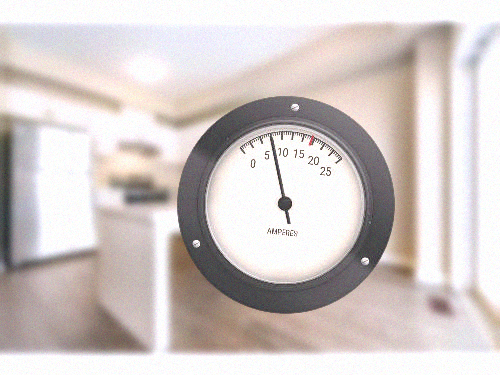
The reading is value=7.5 unit=A
